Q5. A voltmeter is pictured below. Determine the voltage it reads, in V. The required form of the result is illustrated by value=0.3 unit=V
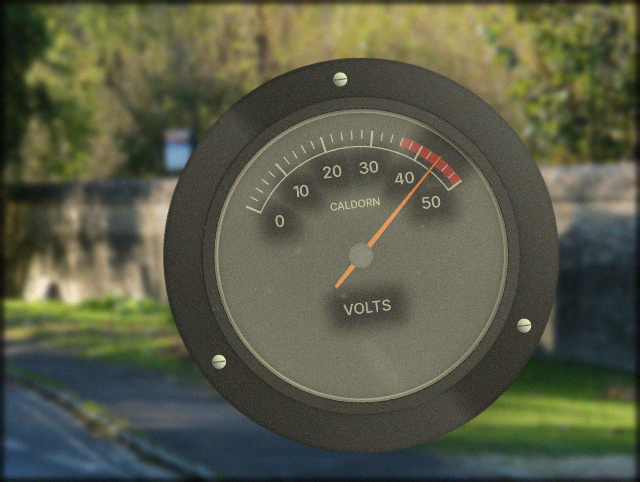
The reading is value=44 unit=V
